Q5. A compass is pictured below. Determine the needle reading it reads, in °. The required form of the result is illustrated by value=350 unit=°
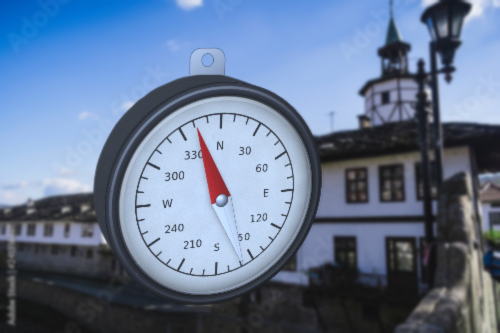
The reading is value=340 unit=°
